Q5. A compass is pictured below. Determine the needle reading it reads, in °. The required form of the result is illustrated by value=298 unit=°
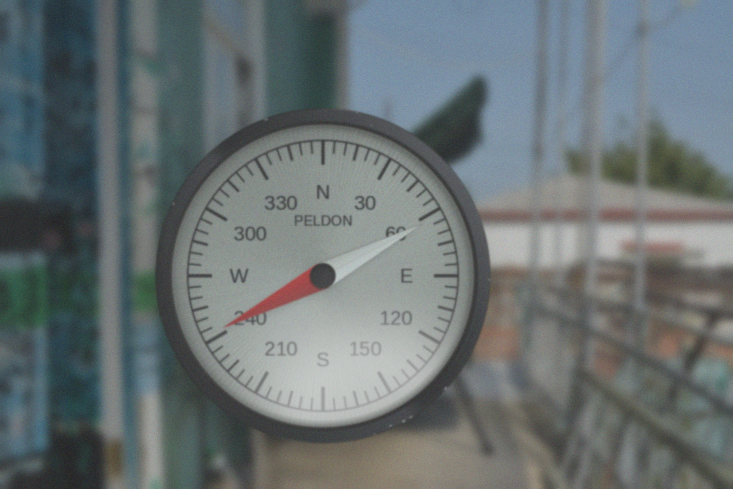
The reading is value=242.5 unit=°
